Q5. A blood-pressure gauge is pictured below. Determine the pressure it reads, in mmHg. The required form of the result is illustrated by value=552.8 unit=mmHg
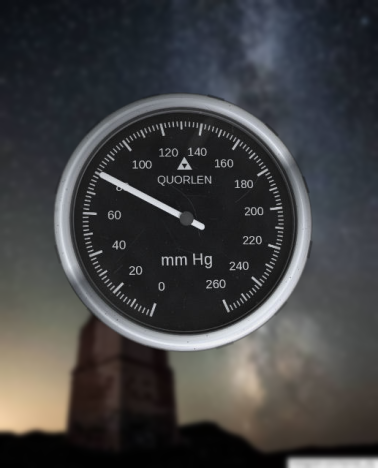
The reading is value=80 unit=mmHg
